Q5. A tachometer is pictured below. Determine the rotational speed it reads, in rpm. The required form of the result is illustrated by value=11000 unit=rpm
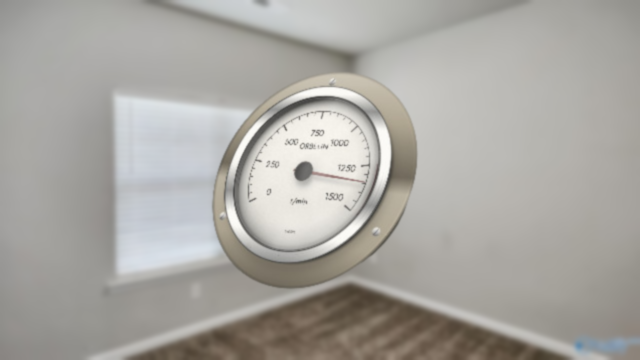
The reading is value=1350 unit=rpm
